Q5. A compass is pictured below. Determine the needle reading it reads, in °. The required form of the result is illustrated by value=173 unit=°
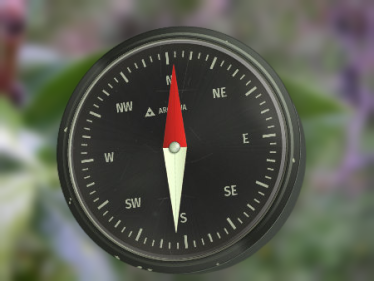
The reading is value=5 unit=°
